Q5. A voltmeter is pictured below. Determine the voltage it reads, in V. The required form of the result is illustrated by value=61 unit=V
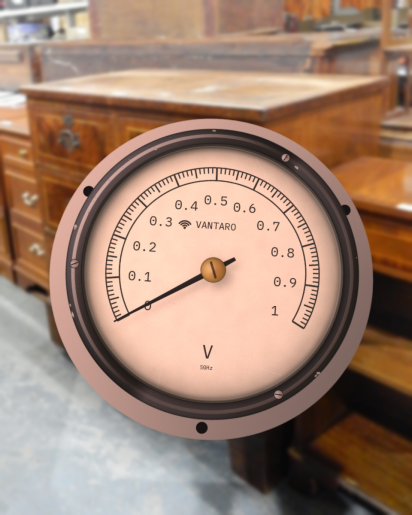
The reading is value=0 unit=V
